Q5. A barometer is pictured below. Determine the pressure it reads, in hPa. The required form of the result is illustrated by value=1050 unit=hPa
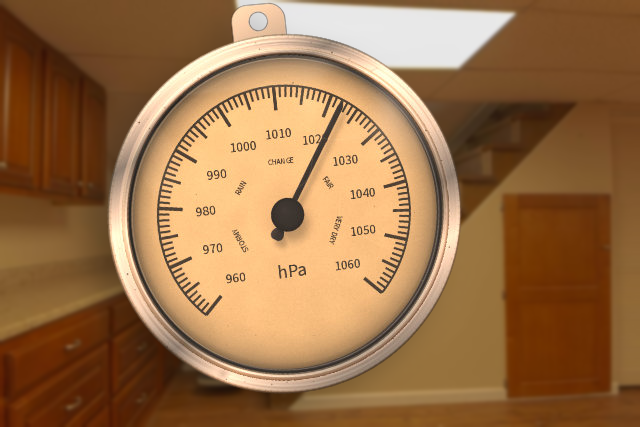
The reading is value=1022 unit=hPa
